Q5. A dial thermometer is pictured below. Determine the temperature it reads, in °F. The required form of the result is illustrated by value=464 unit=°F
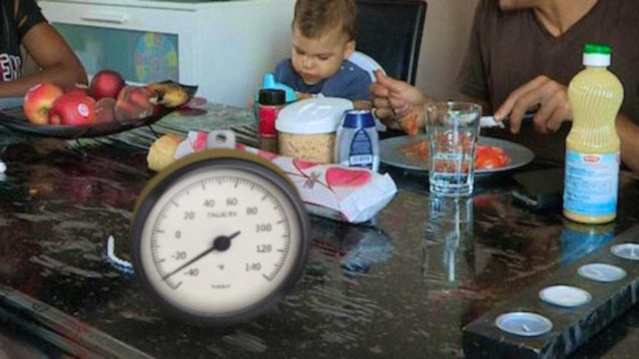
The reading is value=-30 unit=°F
